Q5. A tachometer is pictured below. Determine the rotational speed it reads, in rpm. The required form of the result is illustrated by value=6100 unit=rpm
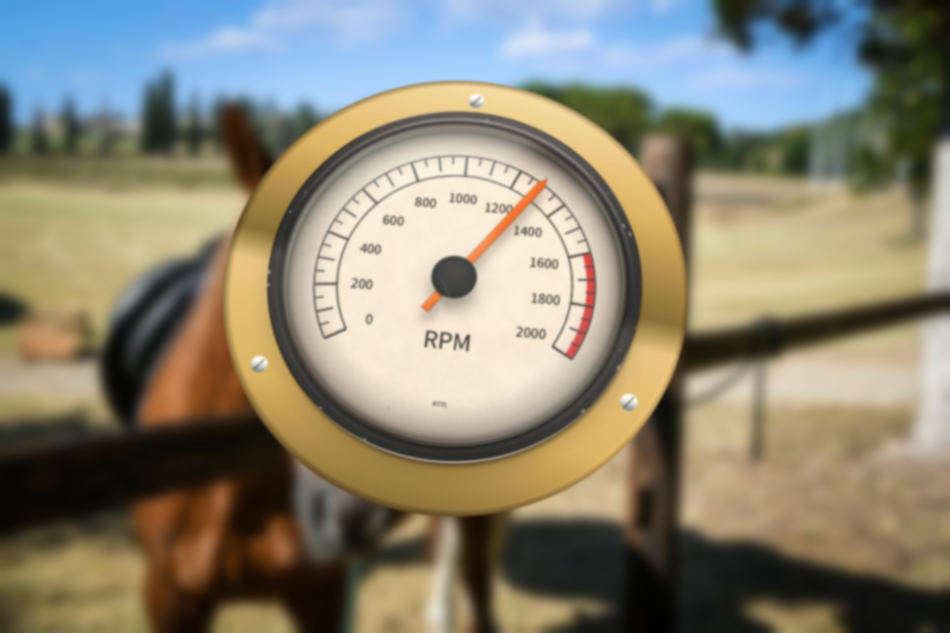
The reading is value=1300 unit=rpm
